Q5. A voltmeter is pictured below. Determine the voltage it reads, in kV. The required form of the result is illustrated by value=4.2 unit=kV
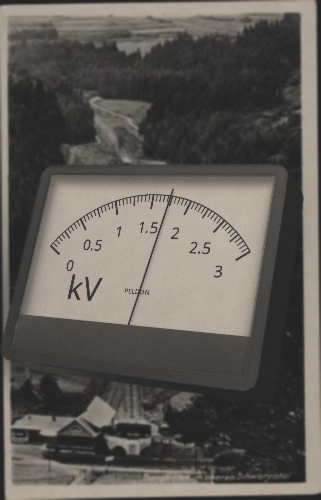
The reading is value=1.75 unit=kV
